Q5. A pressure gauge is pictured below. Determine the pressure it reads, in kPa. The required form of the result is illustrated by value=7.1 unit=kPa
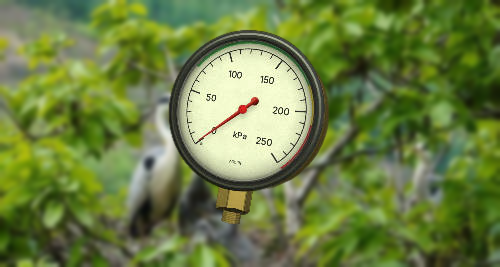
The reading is value=0 unit=kPa
